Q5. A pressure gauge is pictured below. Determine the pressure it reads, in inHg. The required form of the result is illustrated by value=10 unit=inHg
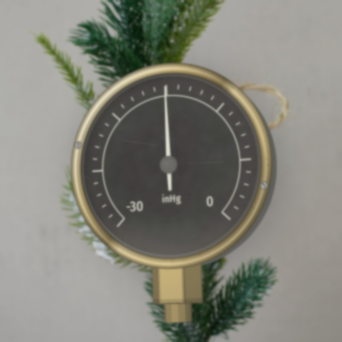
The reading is value=-15 unit=inHg
